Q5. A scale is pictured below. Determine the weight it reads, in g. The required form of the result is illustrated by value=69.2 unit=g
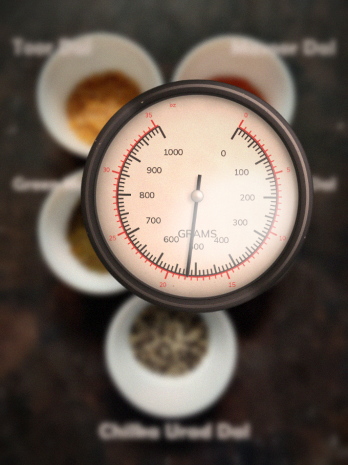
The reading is value=520 unit=g
